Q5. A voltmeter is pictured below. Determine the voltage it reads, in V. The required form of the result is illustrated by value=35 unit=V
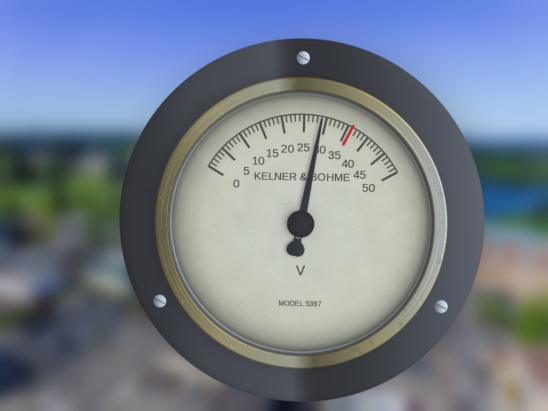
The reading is value=29 unit=V
